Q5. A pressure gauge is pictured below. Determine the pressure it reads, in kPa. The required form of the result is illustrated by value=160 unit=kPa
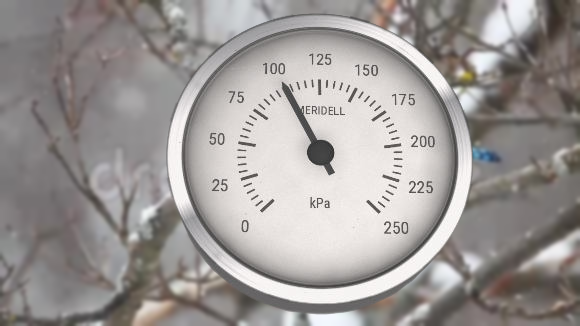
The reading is value=100 unit=kPa
